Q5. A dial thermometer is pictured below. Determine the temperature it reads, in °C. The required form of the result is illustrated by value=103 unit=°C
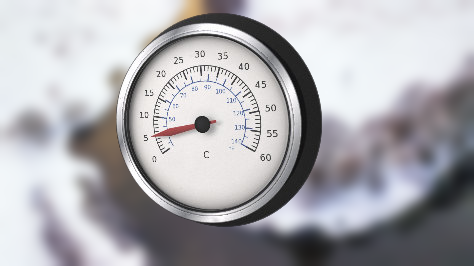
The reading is value=5 unit=°C
